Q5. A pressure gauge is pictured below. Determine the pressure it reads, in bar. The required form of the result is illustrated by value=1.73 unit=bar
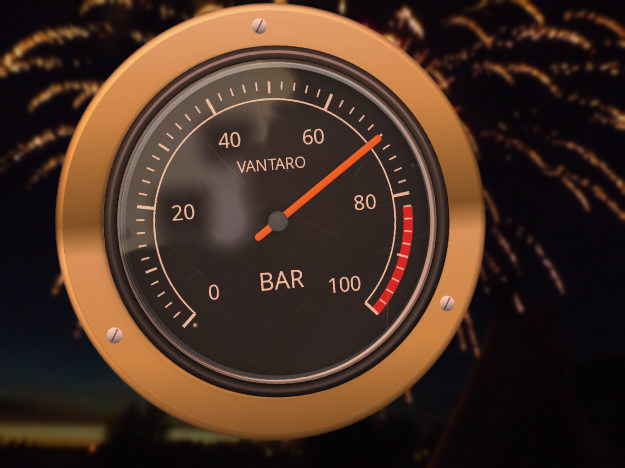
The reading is value=70 unit=bar
